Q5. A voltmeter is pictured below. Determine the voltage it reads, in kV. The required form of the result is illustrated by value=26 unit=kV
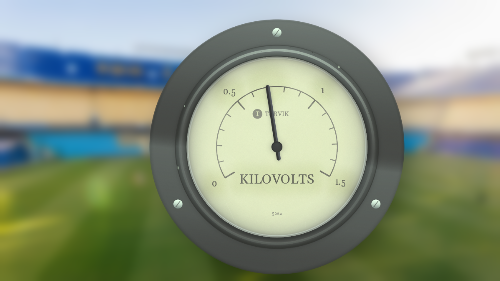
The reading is value=0.7 unit=kV
